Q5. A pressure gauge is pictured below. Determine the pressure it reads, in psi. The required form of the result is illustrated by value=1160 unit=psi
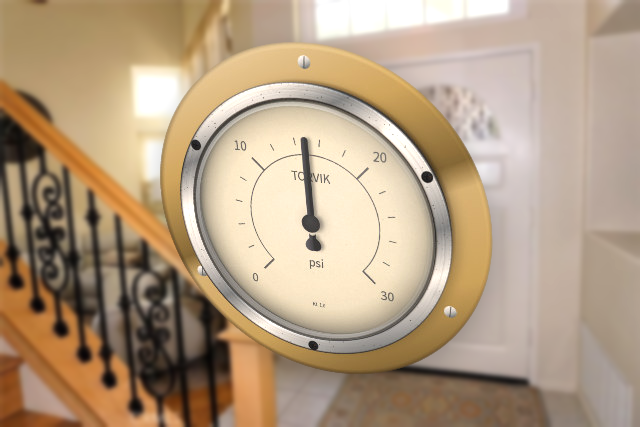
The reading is value=15 unit=psi
